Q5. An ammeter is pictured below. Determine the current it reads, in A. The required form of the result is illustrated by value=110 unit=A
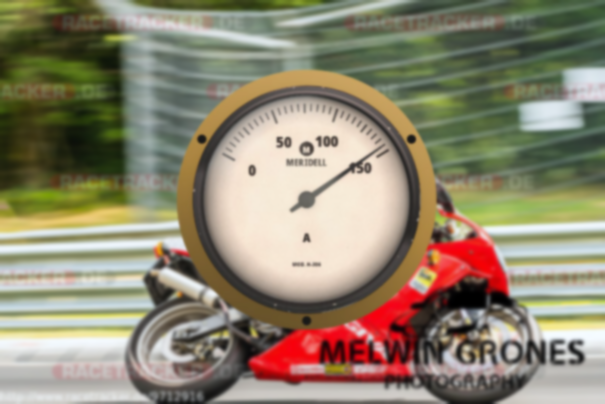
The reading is value=145 unit=A
